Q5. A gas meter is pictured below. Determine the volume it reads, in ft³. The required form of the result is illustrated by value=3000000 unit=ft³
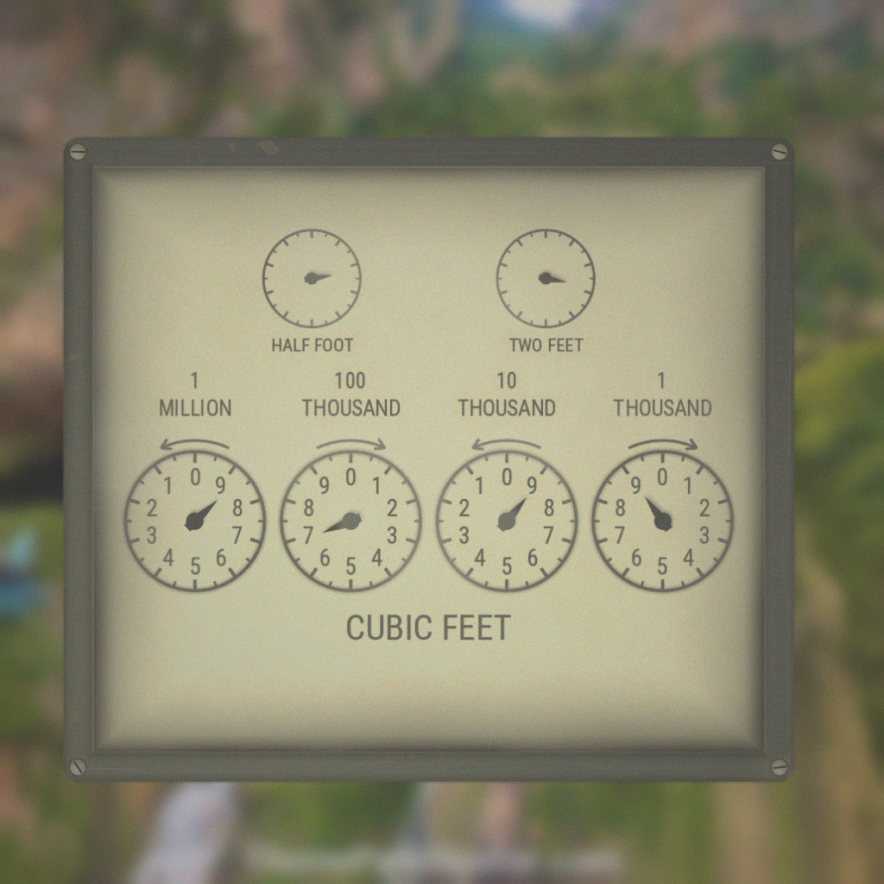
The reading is value=868900 unit=ft³
